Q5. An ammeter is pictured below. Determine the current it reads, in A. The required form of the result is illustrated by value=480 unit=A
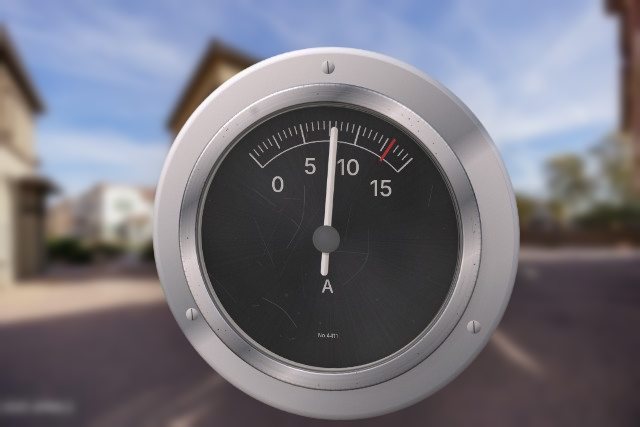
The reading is value=8 unit=A
